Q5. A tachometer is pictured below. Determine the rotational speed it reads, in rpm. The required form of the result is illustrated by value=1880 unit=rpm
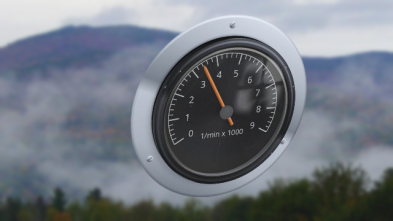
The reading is value=3400 unit=rpm
